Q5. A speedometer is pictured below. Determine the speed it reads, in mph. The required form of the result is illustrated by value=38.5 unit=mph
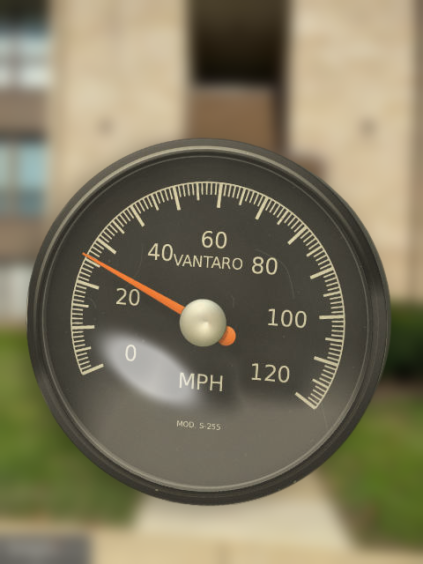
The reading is value=26 unit=mph
